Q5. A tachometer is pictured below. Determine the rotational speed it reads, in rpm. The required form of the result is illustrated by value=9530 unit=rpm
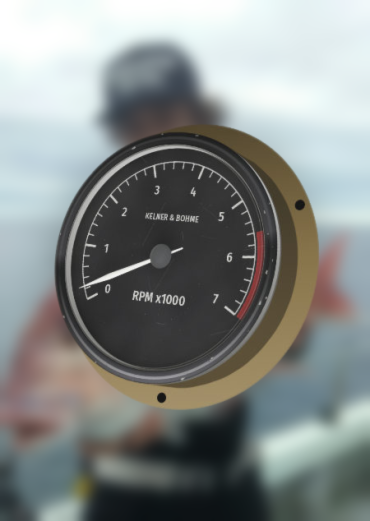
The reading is value=200 unit=rpm
